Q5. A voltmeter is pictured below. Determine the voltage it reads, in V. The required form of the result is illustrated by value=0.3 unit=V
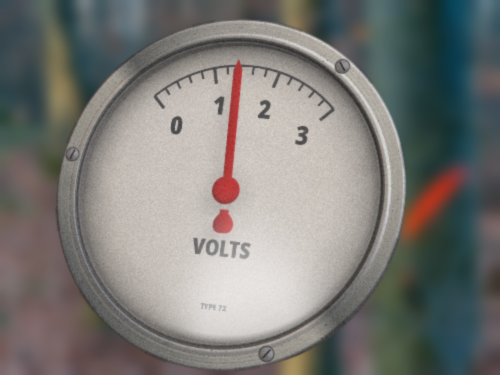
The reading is value=1.4 unit=V
